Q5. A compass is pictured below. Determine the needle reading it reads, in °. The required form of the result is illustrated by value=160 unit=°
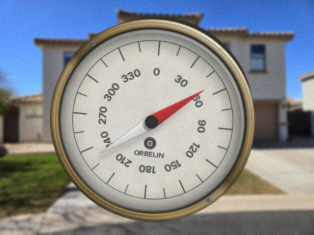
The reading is value=52.5 unit=°
